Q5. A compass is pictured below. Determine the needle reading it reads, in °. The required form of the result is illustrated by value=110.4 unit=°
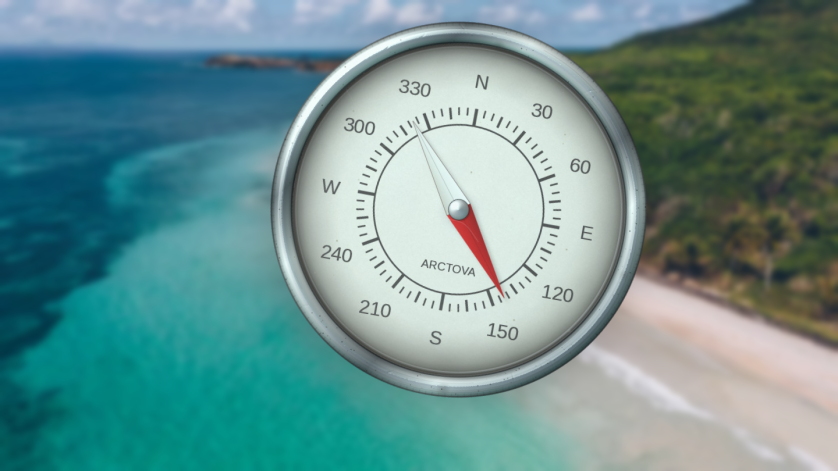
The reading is value=142.5 unit=°
